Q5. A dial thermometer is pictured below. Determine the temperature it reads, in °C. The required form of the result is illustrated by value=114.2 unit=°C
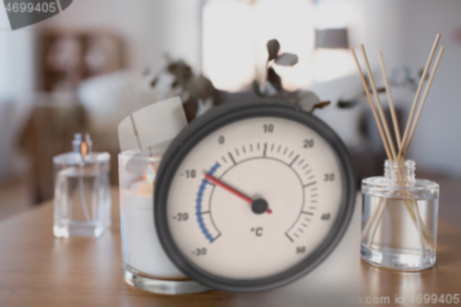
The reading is value=-8 unit=°C
